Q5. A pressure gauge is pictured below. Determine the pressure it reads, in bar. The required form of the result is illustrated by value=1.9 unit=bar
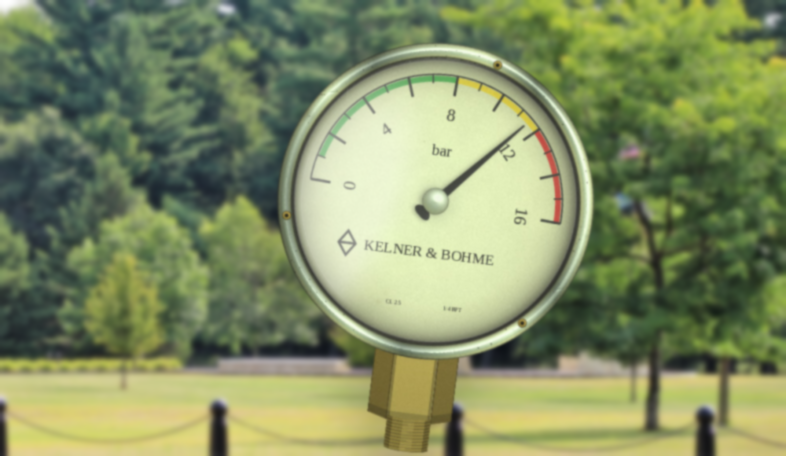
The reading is value=11.5 unit=bar
